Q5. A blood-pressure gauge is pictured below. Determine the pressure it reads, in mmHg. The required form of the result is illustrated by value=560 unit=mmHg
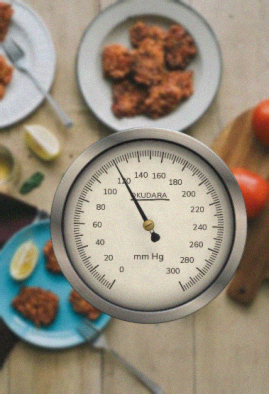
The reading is value=120 unit=mmHg
